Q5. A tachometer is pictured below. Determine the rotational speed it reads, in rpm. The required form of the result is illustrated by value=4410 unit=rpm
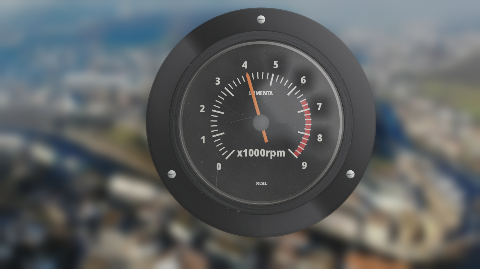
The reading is value=4000 unit=rpm
